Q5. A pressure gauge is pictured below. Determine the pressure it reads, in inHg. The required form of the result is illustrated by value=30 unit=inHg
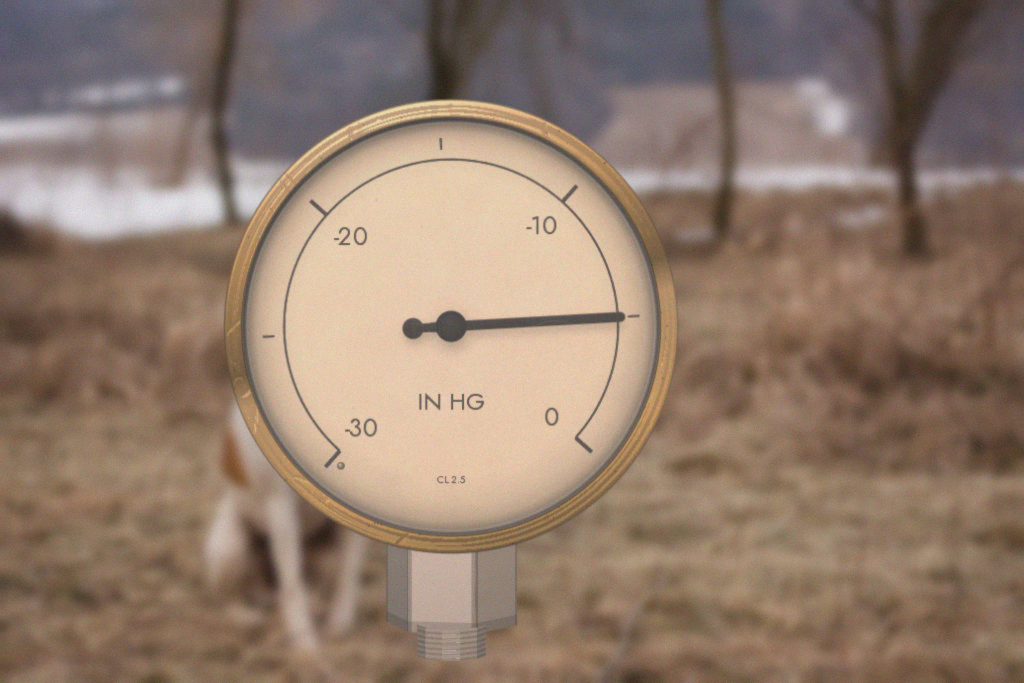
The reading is value=-5 unit=inHg
